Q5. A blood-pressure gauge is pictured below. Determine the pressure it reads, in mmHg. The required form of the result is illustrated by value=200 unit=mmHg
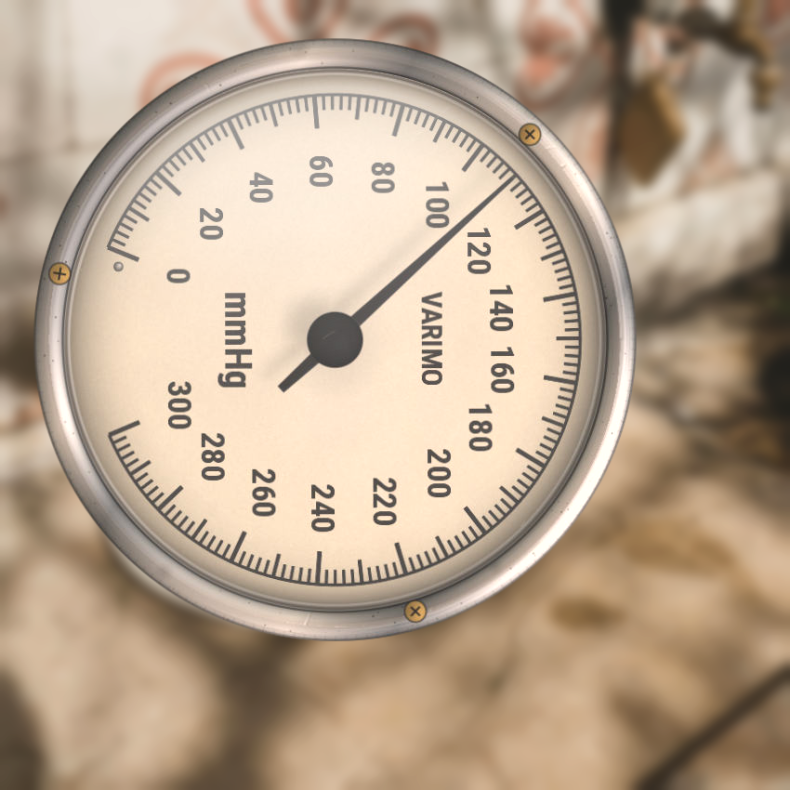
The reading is value=110 unit=mmHg
